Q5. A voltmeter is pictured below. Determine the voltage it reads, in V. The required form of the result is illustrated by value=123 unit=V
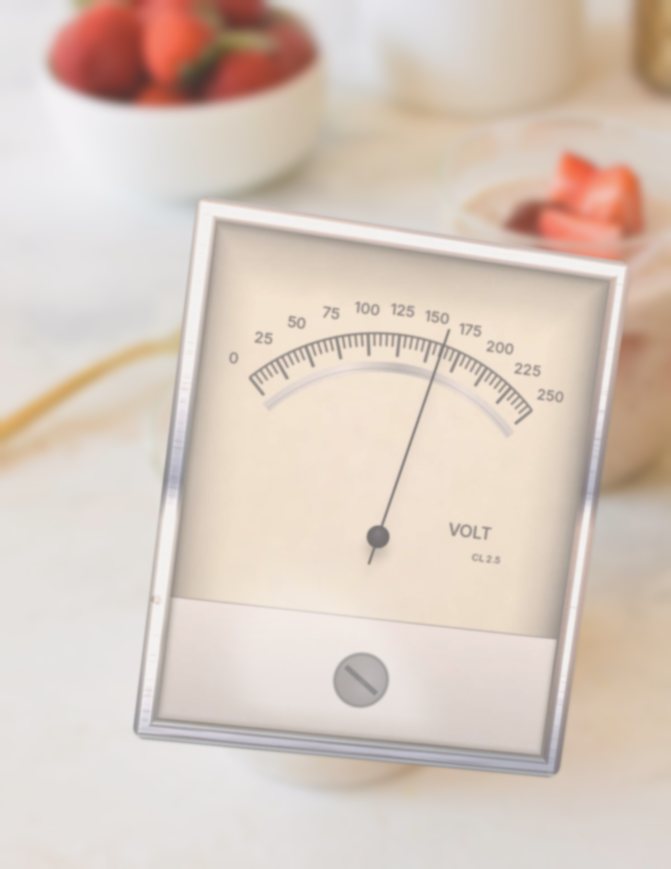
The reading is value=160 unit=V
